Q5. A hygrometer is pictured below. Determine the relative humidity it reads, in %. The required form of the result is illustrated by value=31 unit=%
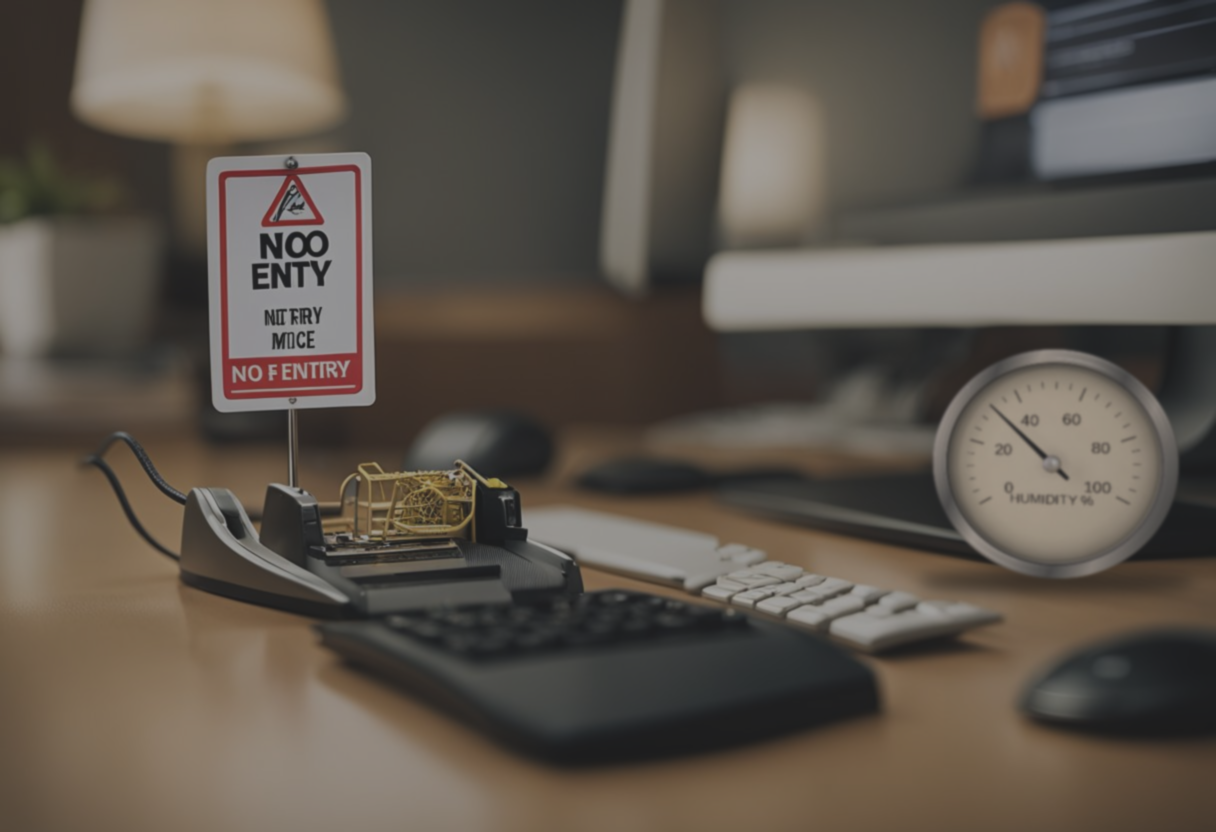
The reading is value=32 unit=%
